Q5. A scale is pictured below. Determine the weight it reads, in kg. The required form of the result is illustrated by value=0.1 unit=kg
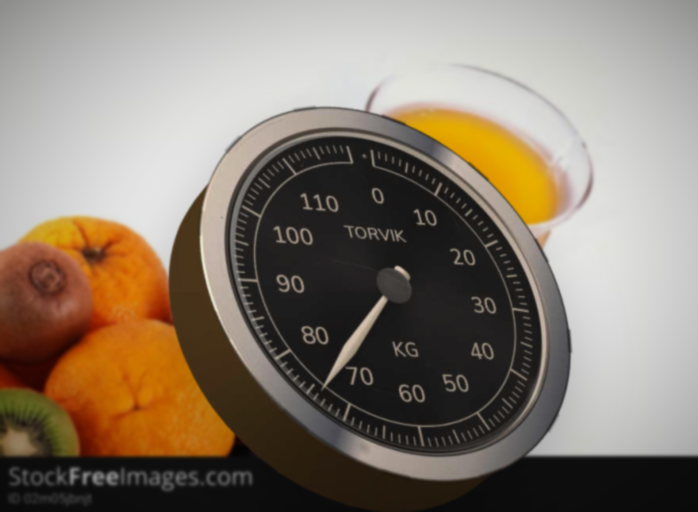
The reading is value=74 unit=kg
